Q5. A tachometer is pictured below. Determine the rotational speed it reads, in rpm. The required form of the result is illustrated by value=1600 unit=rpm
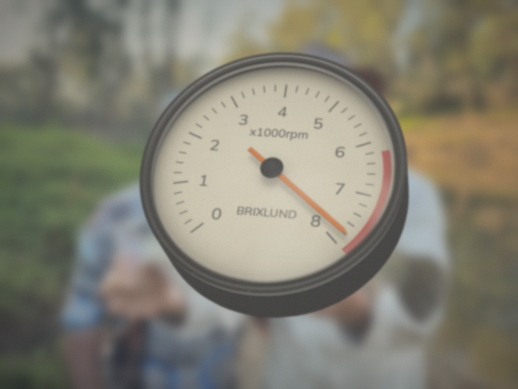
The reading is value=7800 unit=rpm
